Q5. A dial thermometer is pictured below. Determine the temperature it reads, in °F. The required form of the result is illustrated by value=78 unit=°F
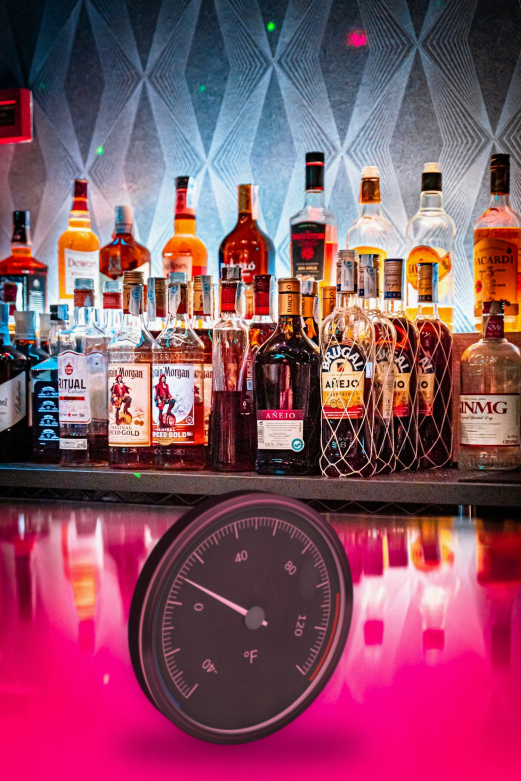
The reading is value=10 unit=°F
